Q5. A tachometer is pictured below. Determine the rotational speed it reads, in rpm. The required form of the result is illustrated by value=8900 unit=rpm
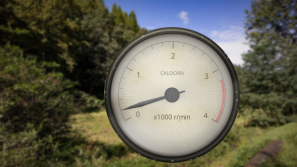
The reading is value=200 unit=rpm
